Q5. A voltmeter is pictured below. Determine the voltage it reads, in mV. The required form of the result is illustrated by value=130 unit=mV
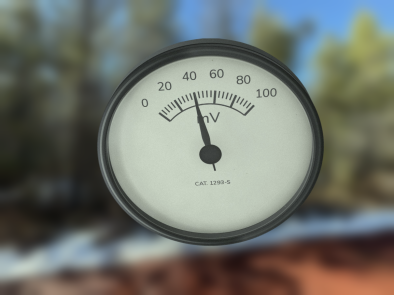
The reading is value=40 unit=mV
